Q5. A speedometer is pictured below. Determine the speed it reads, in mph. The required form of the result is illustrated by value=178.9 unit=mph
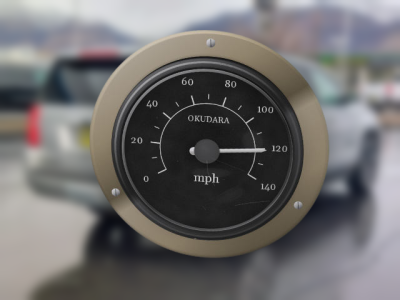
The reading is value=120 unit=mph
